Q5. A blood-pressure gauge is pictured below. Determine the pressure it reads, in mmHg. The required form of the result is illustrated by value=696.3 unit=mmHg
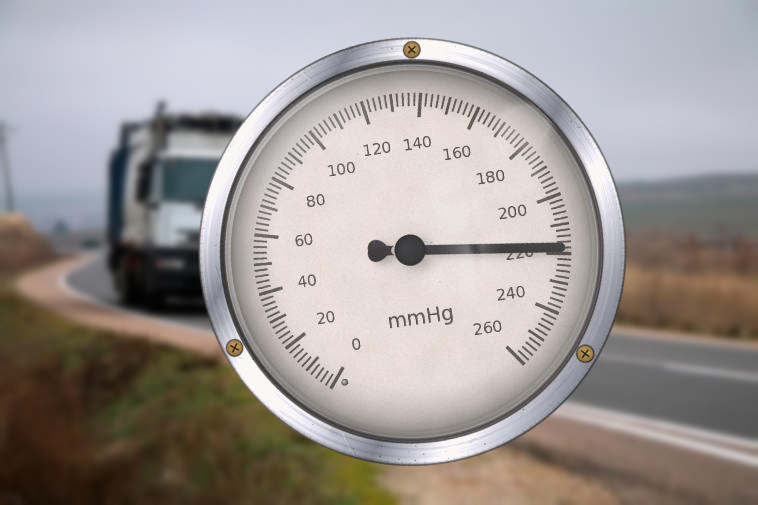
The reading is value=218 unit=mmHg
